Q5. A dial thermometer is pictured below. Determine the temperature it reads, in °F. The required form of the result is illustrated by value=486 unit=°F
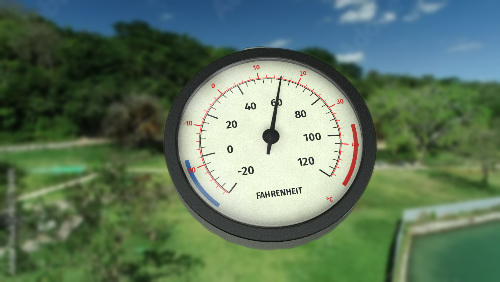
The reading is value=60 unit=°F
